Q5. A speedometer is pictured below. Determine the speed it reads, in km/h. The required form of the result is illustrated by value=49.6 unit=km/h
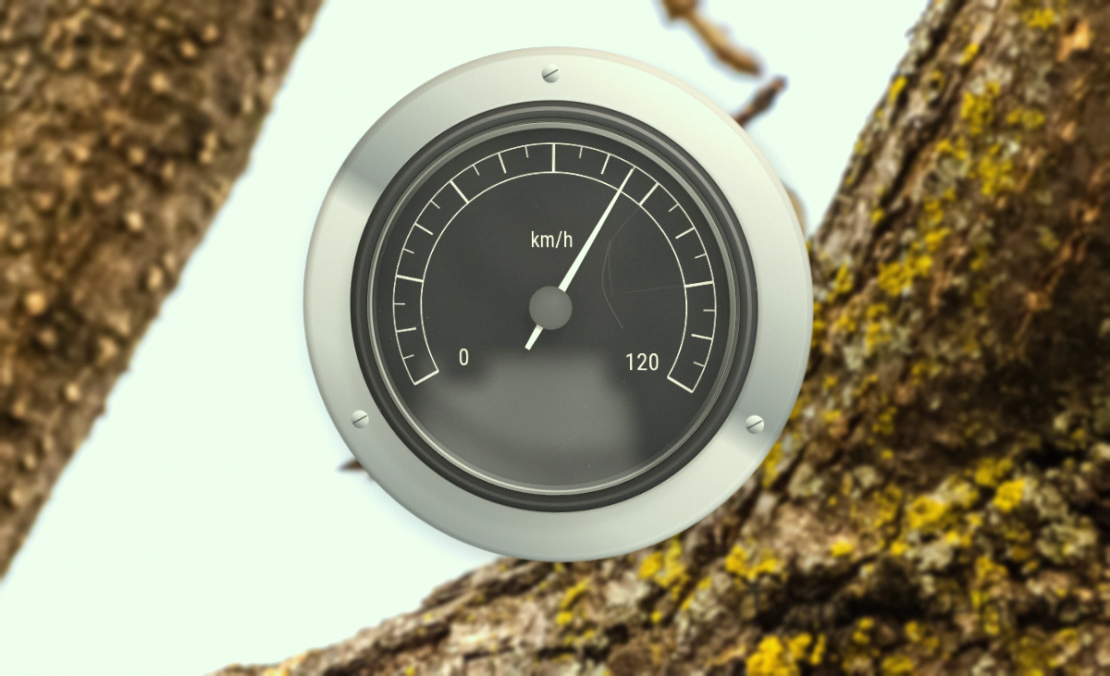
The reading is value=75 unit=km/h
